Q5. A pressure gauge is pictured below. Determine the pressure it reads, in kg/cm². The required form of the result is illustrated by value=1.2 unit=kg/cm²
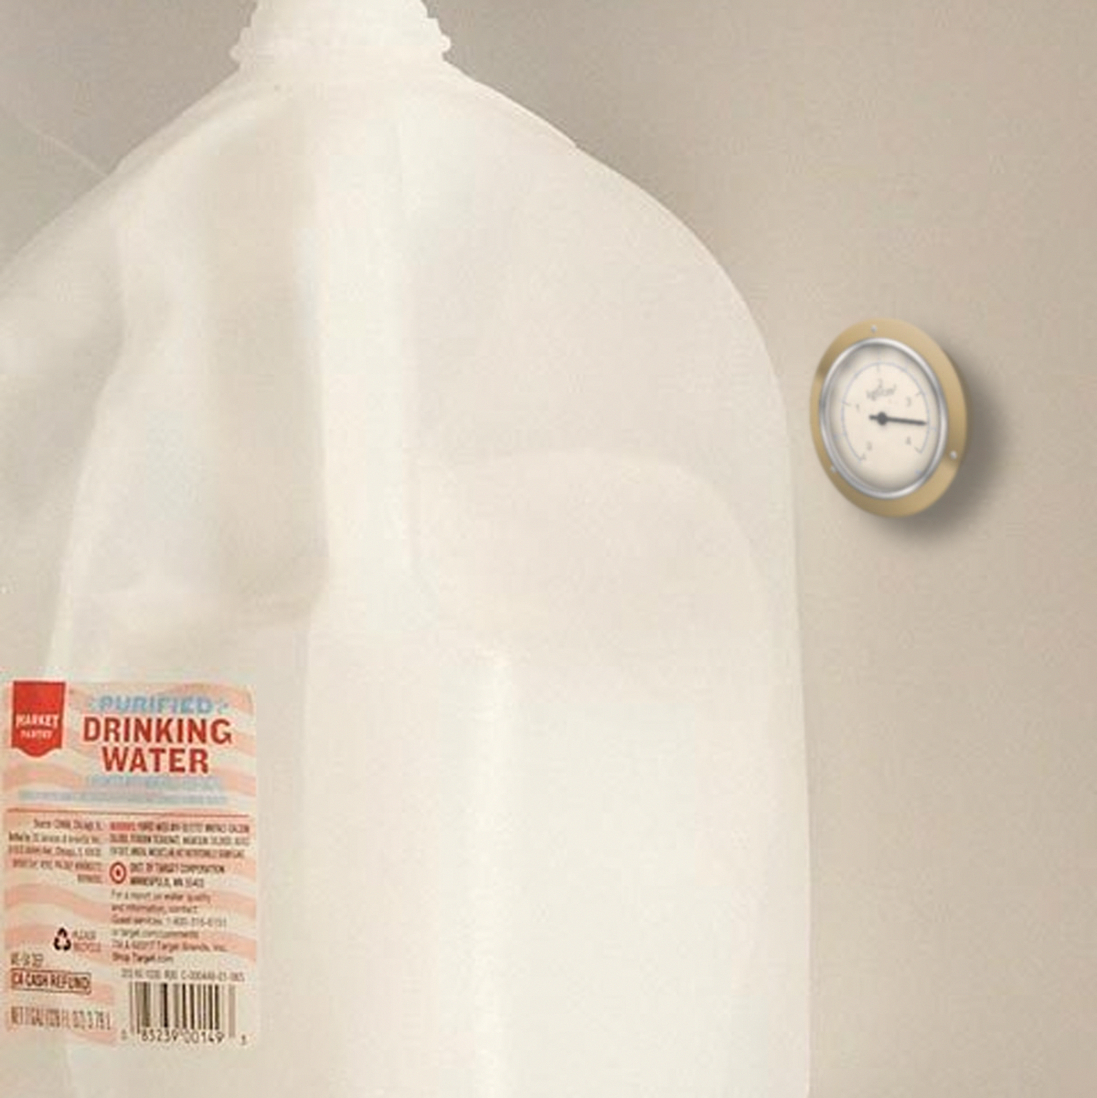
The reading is value=3.5 unit=kg/cm²
